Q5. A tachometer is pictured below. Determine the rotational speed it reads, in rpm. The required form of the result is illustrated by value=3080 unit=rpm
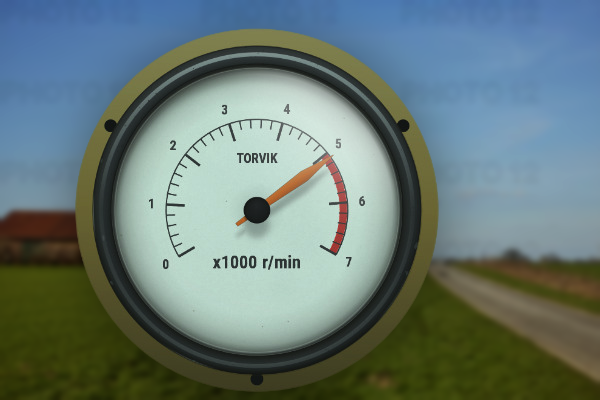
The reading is value=5100 unit=rpm
